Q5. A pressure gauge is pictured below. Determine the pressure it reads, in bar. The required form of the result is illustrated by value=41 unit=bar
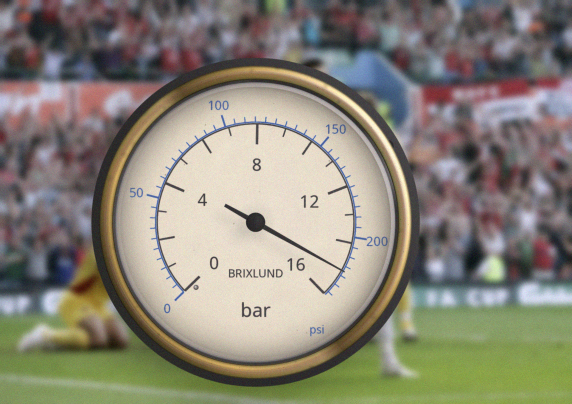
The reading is value=15 unit=bar
